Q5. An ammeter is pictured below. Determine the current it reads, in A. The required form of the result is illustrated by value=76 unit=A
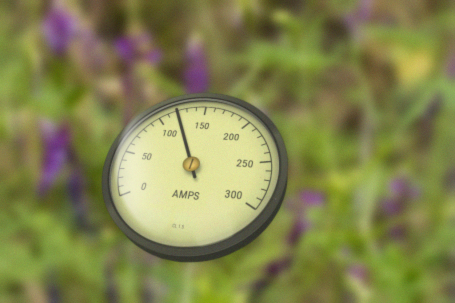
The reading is value=120 unit=A
